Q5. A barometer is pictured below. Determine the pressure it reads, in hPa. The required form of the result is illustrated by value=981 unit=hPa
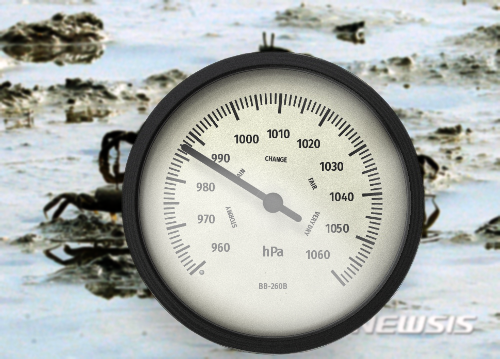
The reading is value=987 unit=hPa
